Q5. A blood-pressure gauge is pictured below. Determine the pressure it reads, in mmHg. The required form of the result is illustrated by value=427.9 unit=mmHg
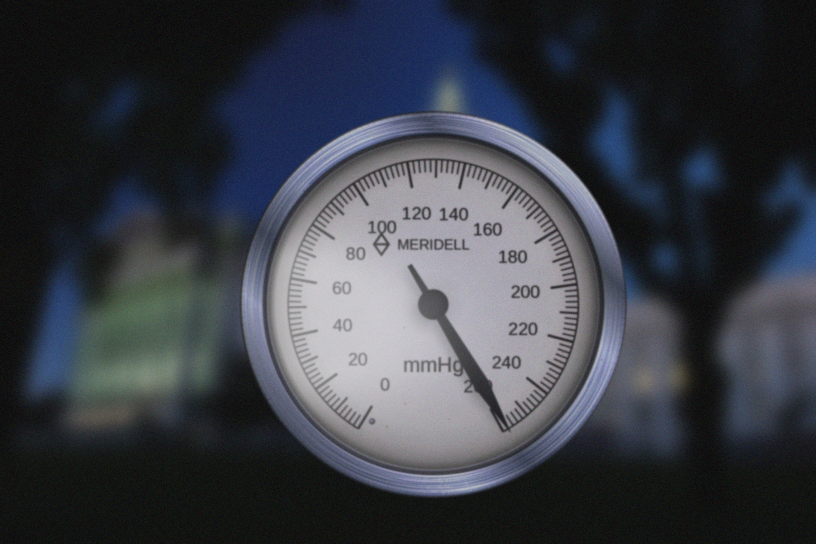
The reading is value=258 unit=mmHg
